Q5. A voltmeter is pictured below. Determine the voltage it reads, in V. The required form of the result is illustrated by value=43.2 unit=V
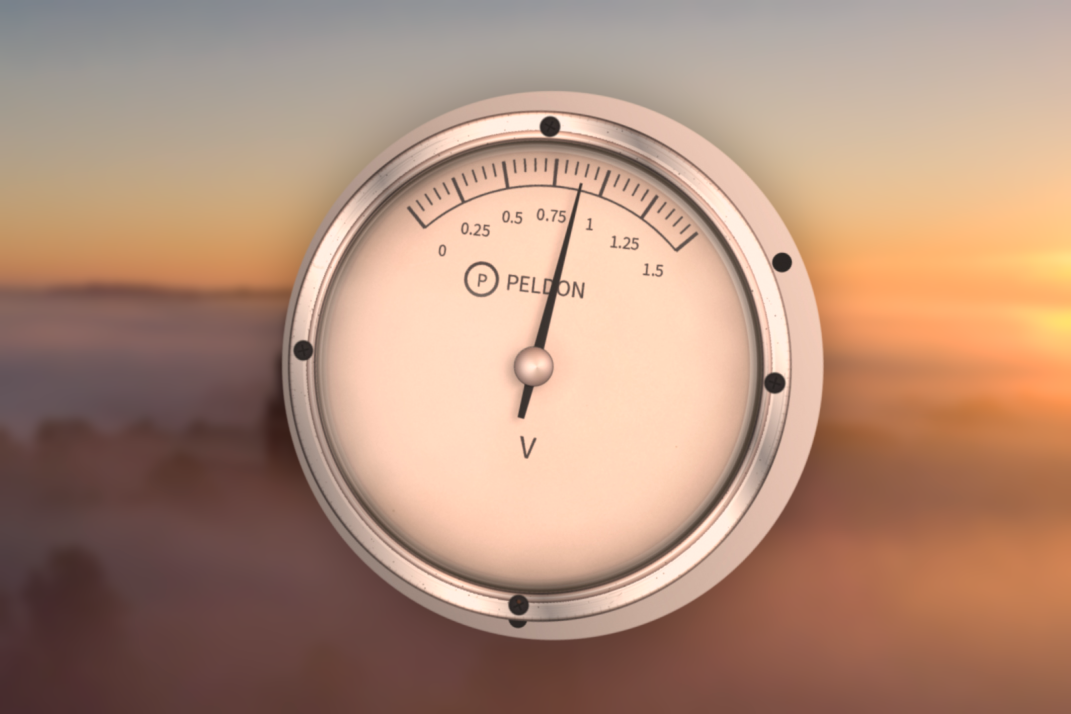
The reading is value=0.9 unit=V
